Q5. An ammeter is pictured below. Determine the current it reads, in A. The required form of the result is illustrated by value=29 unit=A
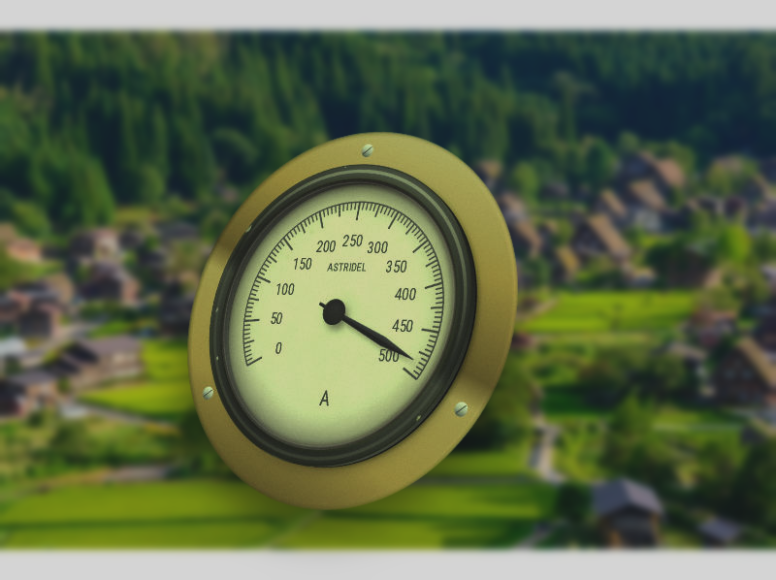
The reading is value=485 unit=A
